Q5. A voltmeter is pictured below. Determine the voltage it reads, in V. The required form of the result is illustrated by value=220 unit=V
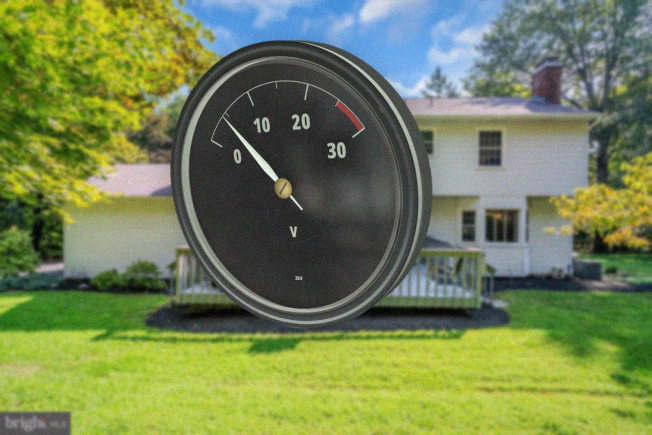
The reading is value=5 unit=V
